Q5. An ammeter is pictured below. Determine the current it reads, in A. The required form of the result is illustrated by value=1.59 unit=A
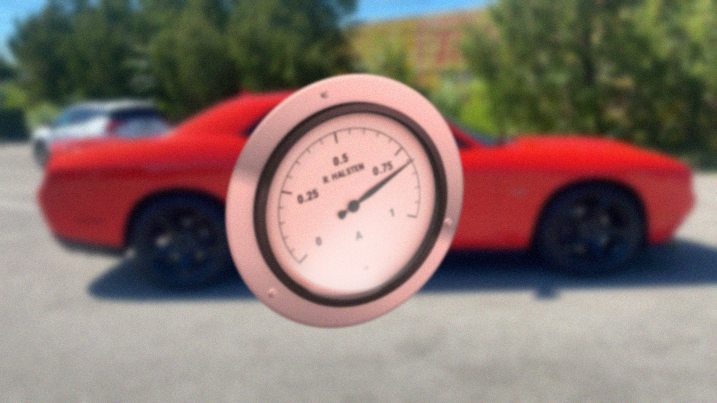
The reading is value=0.8 unit=A
